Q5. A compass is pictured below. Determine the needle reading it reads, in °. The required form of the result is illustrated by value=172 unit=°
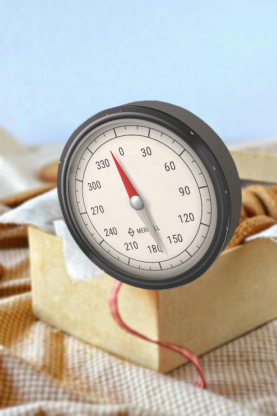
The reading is value=350 unit=°
